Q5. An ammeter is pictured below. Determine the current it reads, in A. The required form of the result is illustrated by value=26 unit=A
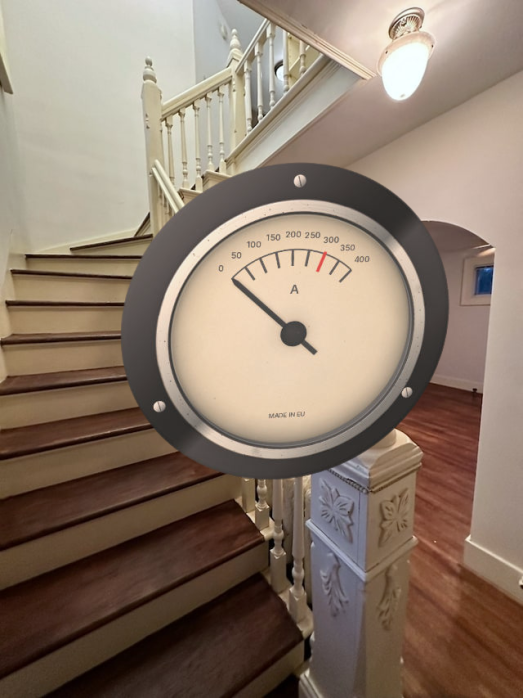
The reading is value=0 unit=A
